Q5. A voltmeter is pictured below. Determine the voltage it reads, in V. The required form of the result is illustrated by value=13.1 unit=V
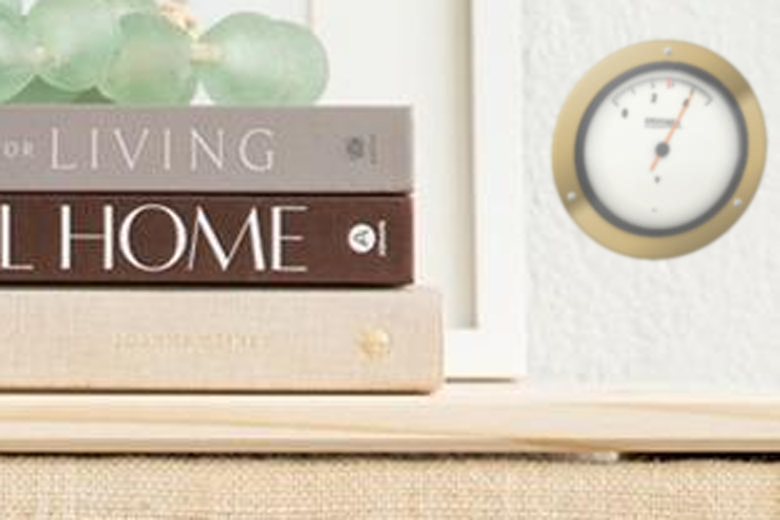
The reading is value=4 unit=V
